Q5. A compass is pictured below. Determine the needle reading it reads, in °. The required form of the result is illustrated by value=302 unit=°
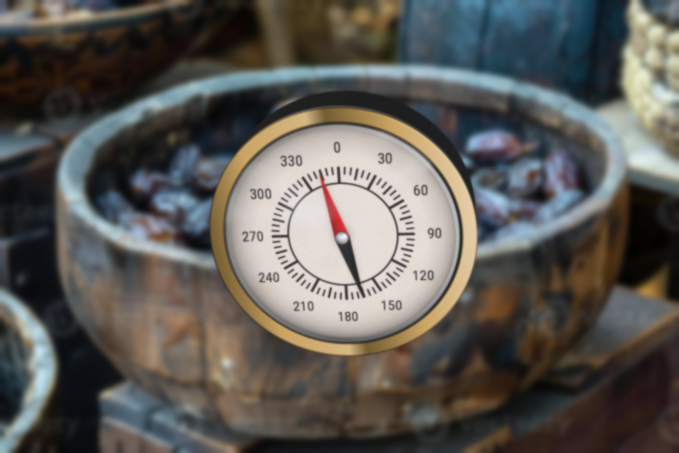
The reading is value=345 unit=°
